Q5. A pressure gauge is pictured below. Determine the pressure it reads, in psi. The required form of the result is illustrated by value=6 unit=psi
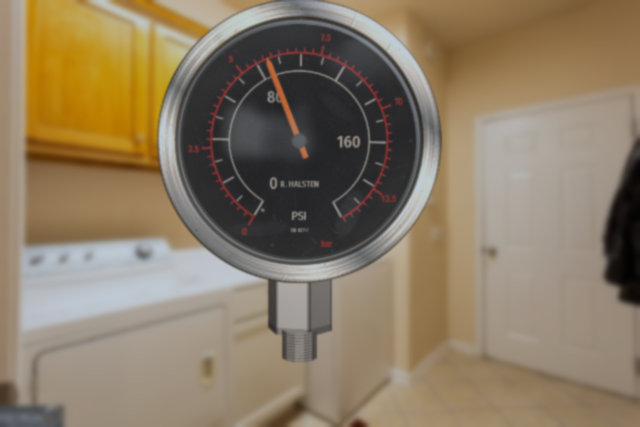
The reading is value=85 unit=psi
